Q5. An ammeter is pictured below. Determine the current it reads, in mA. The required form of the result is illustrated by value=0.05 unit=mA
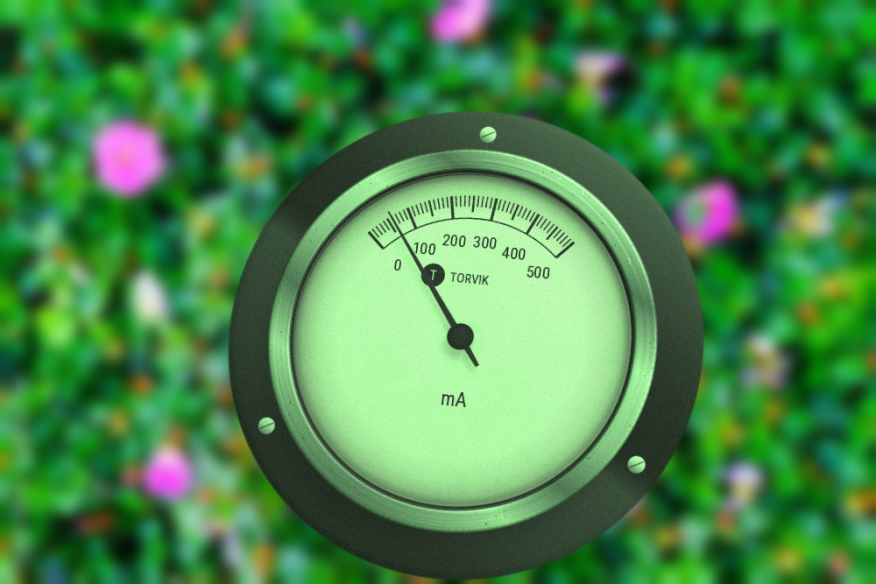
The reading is value=60 unit=mA
